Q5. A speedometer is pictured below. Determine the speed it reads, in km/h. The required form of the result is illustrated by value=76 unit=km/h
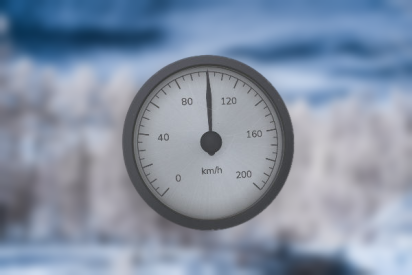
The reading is value=100 unit=km/h
